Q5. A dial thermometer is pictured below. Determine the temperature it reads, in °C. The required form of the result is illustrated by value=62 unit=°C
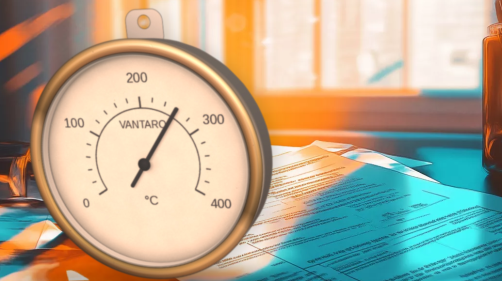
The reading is value=260 unit=°C
